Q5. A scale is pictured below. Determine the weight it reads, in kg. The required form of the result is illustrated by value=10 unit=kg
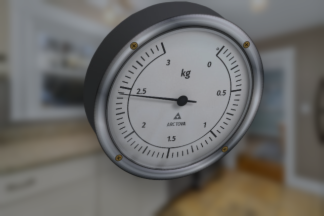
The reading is value=2.45 unit=kg
